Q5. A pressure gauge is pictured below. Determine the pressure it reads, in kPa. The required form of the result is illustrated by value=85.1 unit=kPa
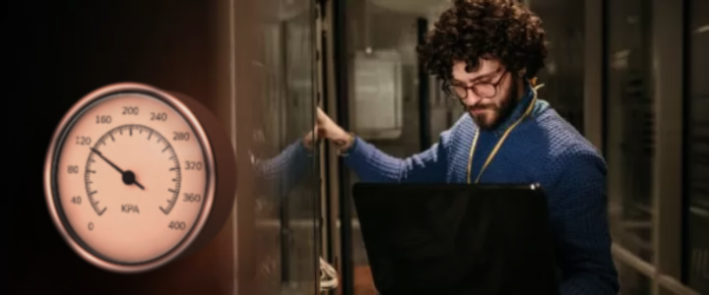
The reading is value=120 unit=kPa
